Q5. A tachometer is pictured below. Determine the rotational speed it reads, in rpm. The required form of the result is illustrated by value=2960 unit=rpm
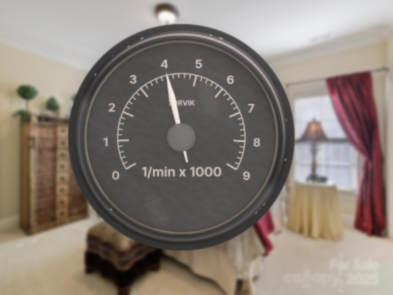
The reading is value=4000 unit=rpm
